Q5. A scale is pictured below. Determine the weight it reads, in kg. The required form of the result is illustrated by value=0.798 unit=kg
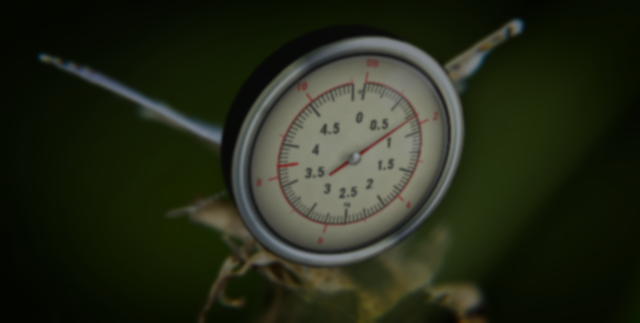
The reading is value=0.75 unit=kg
